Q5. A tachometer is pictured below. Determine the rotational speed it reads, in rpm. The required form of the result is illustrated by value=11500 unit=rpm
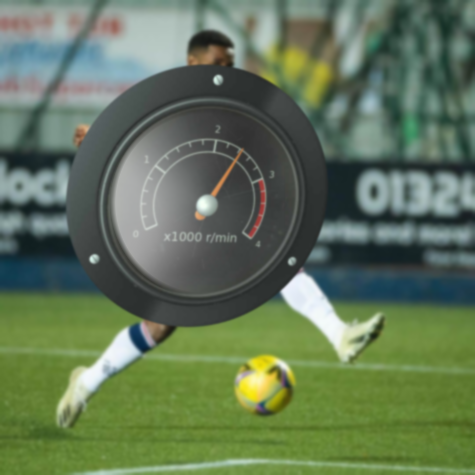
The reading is value=2400 unit=rpm
